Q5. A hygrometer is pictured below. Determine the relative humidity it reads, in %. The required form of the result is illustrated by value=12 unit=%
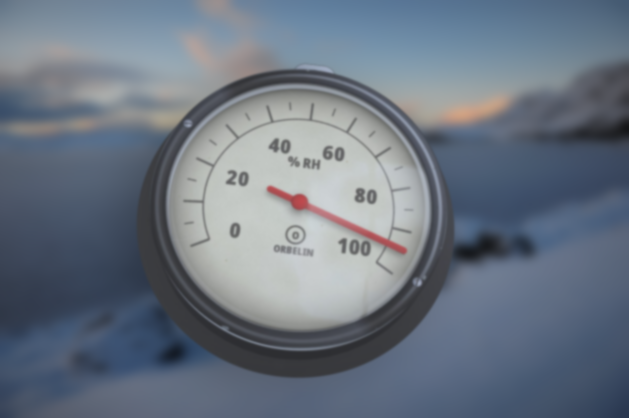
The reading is value=95 unit=%
